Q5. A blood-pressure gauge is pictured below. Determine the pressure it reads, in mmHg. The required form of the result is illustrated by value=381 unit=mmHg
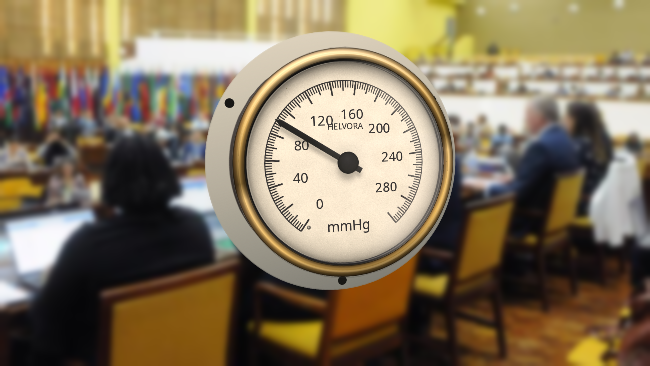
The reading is value=90 unit=mmHg
